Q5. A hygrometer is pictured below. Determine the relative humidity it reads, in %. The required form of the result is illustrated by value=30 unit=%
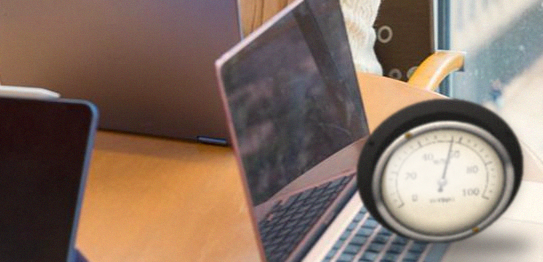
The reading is value=56 unit=%
